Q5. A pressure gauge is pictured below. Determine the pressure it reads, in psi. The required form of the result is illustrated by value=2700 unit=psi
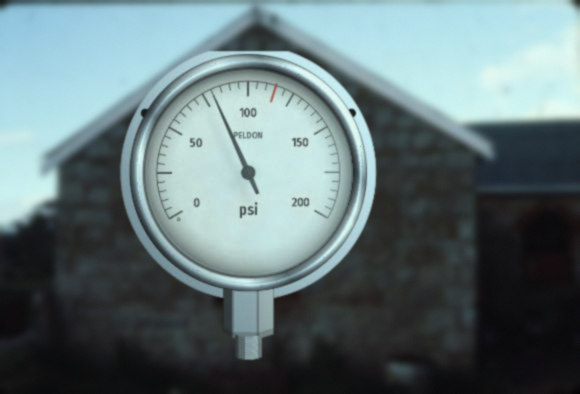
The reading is value=80 unit=psi
